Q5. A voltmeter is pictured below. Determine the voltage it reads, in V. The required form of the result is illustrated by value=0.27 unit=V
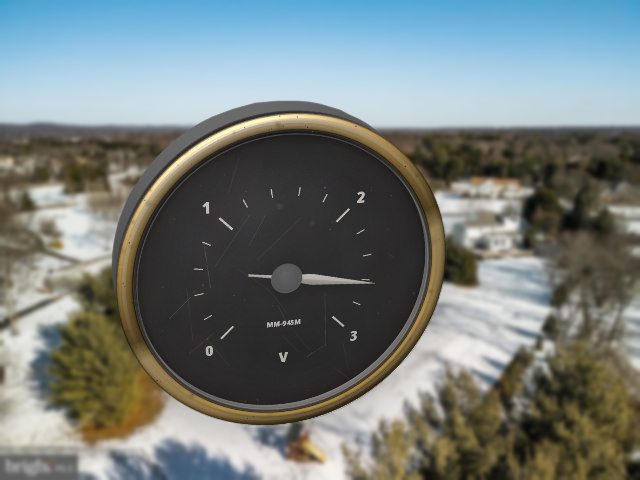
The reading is value=2.6 unit=V
